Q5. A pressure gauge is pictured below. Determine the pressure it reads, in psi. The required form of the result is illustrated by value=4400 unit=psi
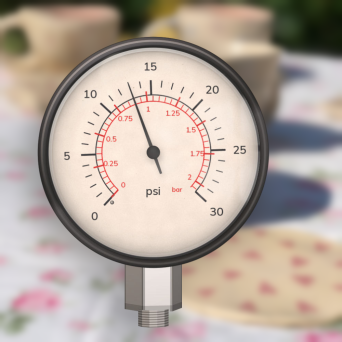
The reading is value=13 unit=psi
